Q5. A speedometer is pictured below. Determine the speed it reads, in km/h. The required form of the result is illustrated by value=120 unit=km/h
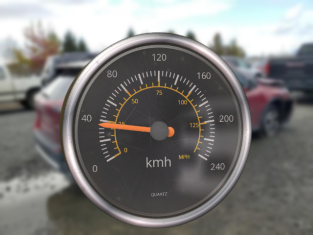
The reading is value=36 unit=km/h
